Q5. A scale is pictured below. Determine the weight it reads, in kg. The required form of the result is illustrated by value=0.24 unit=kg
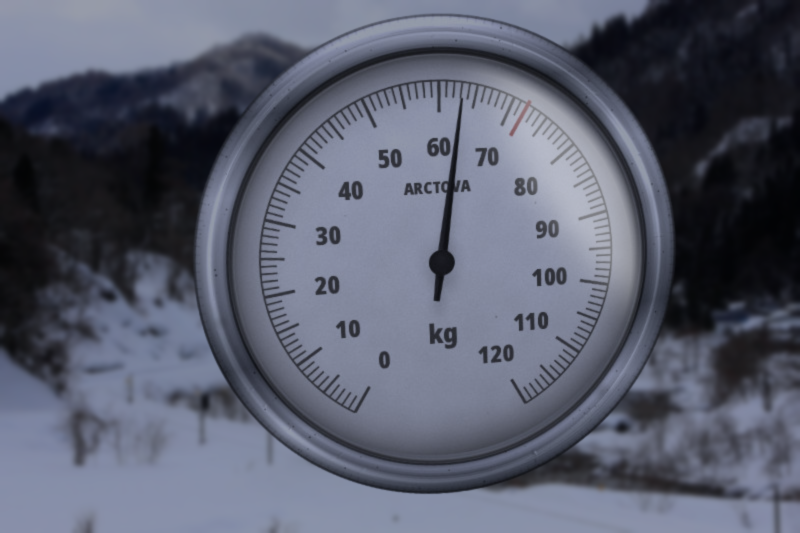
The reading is value=63 unit=kg
